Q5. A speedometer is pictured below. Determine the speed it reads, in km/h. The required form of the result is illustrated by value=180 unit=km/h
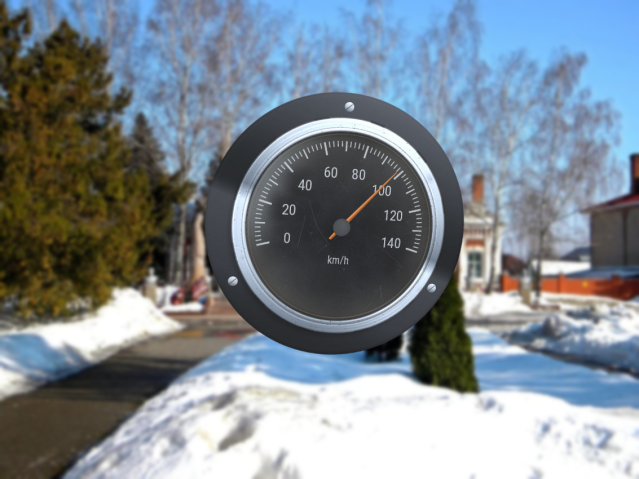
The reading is value=98 unit=km/h
